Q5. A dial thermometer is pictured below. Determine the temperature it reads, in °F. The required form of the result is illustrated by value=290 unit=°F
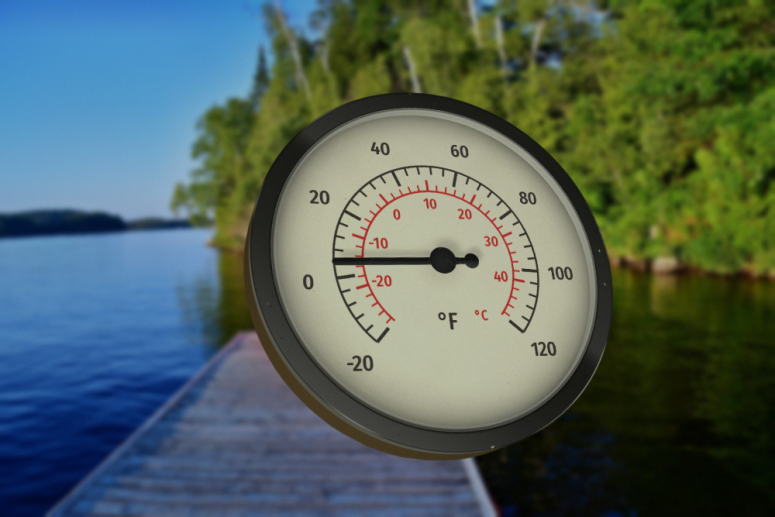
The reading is value=4 unit=°F
